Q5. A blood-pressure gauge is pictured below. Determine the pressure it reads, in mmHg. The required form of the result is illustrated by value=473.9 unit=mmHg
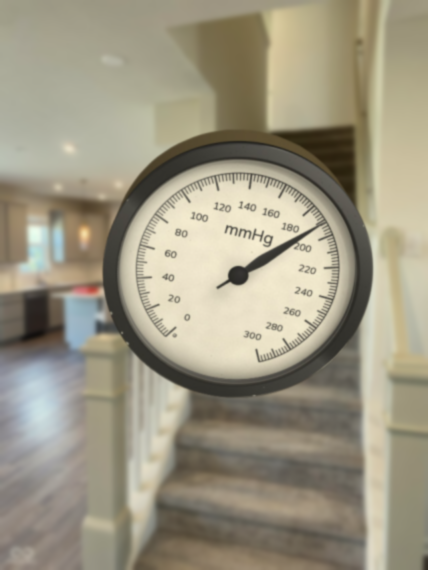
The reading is value=190 unit=mmHg
